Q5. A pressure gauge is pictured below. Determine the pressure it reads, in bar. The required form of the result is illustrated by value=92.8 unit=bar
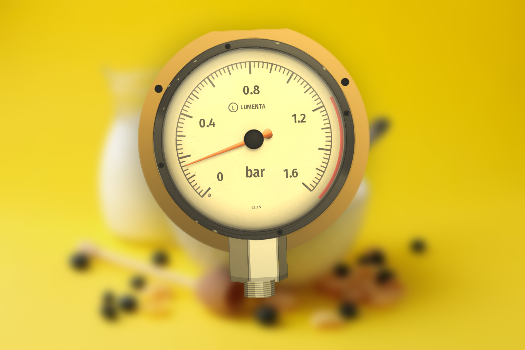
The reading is value=0.16 unit=bar
